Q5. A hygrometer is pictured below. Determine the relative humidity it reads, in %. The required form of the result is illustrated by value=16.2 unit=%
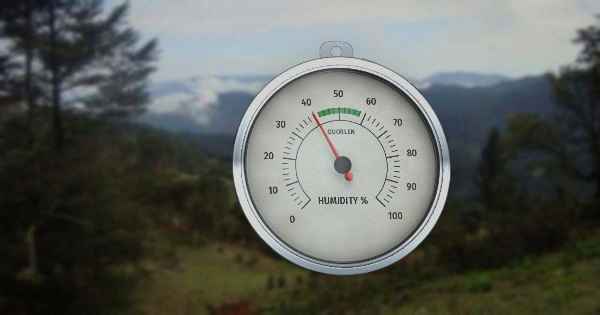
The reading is value=40 unit=%
